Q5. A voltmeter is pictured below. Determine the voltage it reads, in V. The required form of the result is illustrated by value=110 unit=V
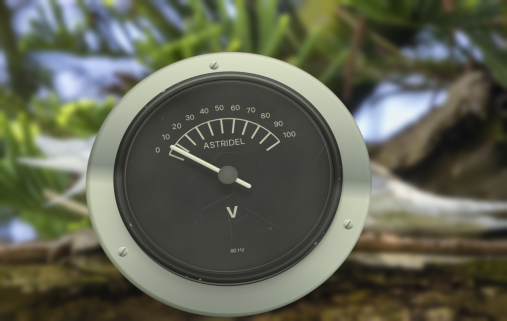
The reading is value=5 unit=V
